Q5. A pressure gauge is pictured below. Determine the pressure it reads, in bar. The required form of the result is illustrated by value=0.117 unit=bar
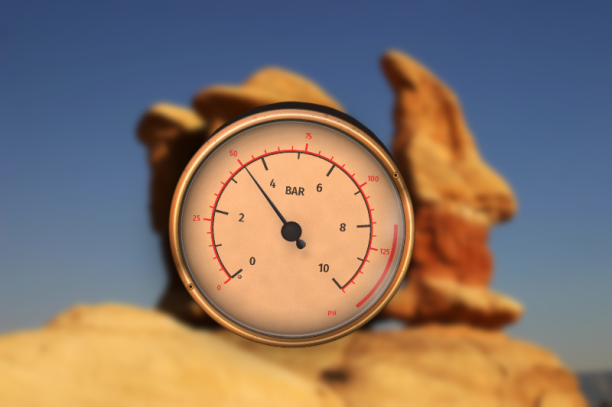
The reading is value=3.5 unit=bar
